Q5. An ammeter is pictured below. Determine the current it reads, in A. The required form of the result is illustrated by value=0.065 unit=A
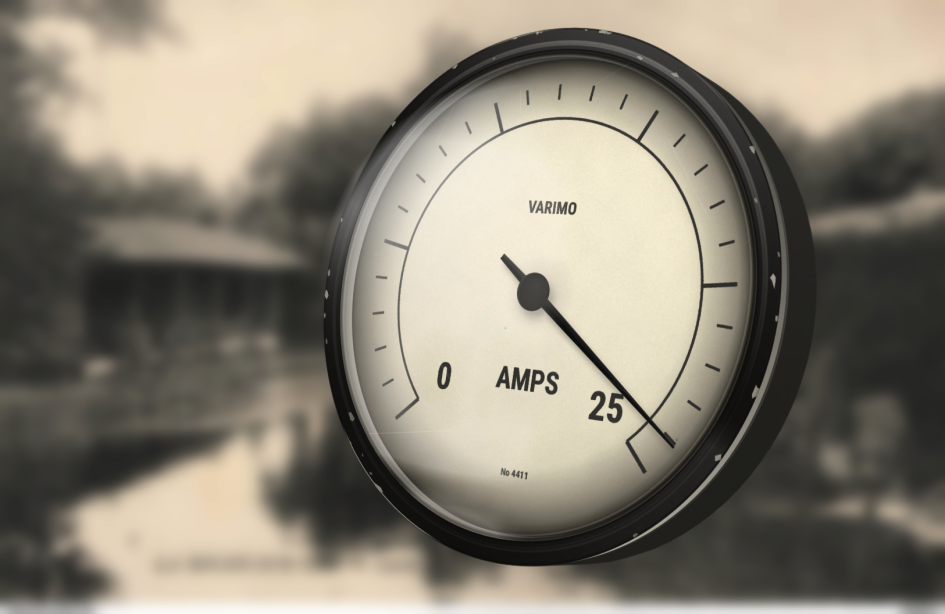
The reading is value=24 unit=A
